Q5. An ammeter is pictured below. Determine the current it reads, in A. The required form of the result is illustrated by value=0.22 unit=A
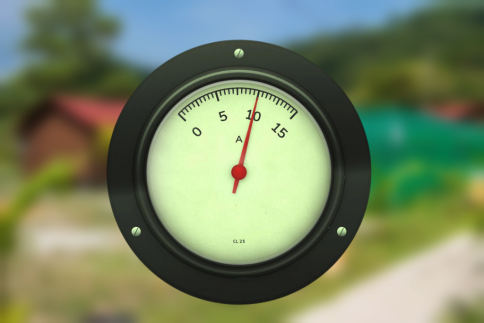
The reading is value=10 unit=A
